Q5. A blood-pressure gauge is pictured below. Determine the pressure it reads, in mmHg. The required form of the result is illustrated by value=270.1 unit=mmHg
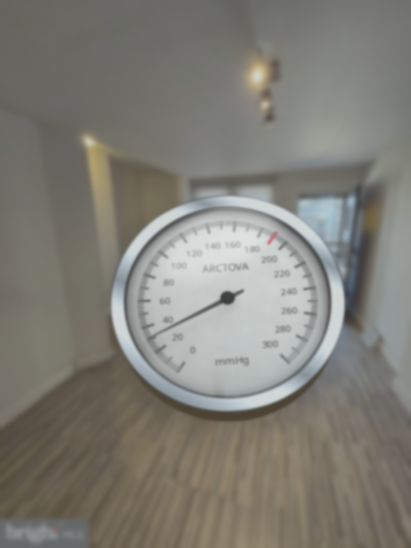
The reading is value=30 unit=mmHg
